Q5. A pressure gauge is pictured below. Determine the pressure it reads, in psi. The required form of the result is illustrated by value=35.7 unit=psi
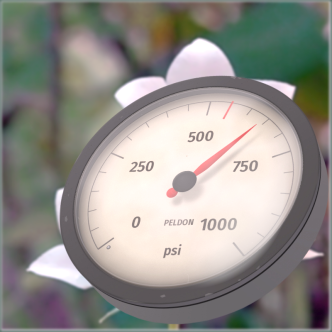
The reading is value=650 unit=psi
